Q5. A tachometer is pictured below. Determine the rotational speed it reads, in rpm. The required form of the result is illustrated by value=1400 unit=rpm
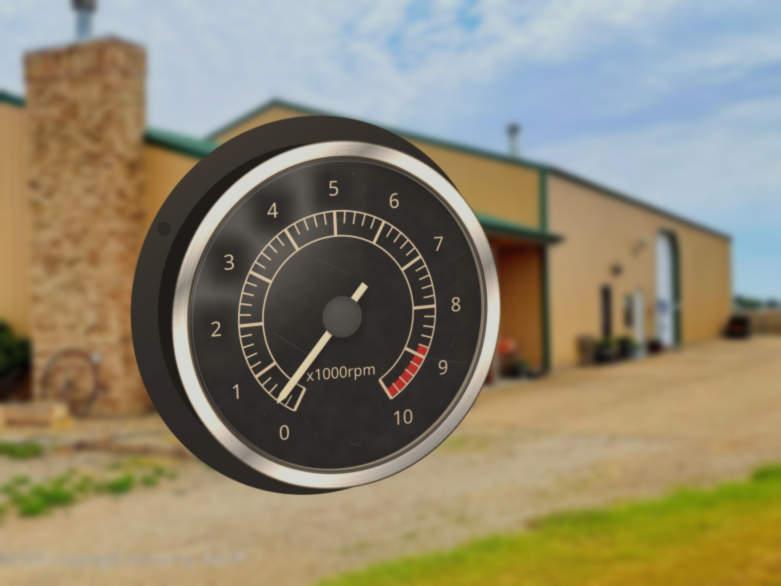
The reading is value=400 unit=rpm
